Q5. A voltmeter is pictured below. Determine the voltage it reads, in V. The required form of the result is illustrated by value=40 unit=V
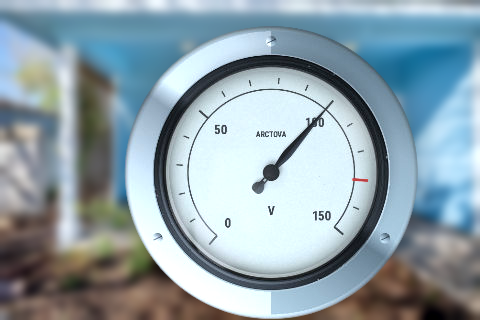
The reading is value=100 unit=V
